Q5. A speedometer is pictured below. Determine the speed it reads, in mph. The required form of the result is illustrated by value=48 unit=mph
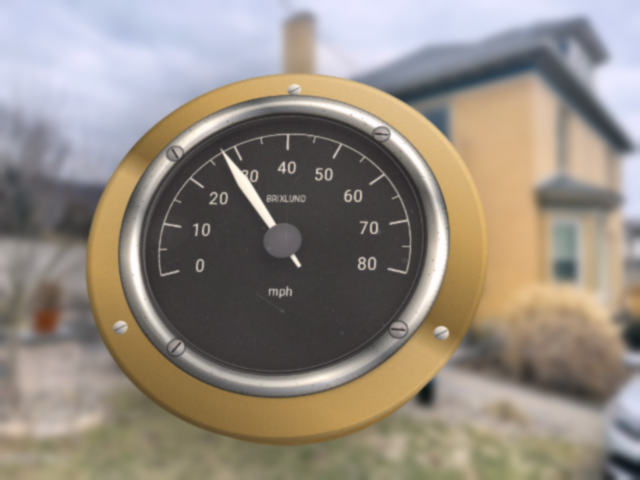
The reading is value=27.5 unit=mph
